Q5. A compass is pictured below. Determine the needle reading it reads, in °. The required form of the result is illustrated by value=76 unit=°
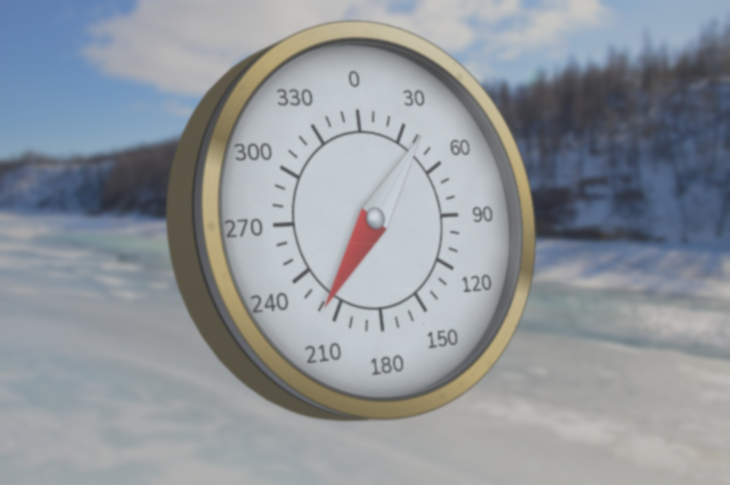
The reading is value=220 unit=°
